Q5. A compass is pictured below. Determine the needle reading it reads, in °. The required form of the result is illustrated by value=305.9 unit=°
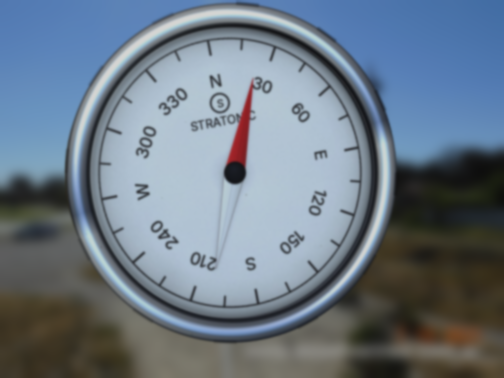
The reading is value=22.5 unit=°
